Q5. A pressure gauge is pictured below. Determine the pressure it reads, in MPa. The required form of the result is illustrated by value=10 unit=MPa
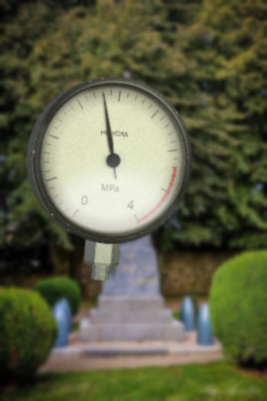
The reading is value=1.8 unit=MPa
